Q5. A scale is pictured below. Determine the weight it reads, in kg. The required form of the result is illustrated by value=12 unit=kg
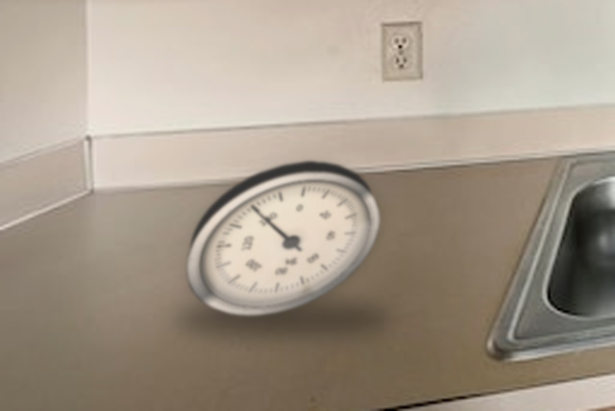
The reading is value=140 unit=kg
